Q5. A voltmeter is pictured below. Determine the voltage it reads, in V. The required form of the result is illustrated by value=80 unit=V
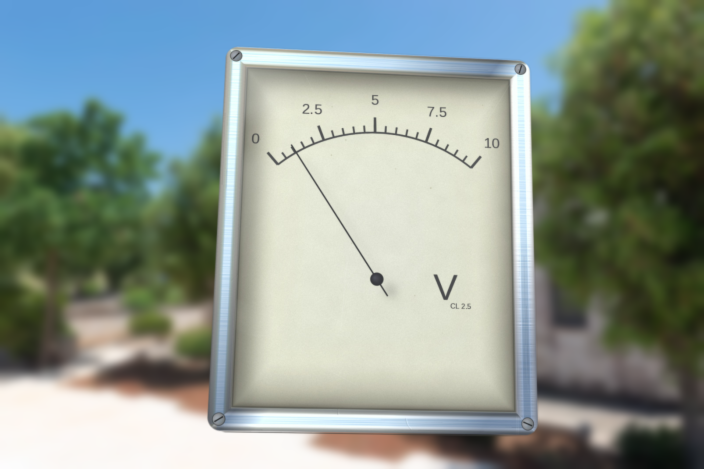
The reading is value=1 unit=V
